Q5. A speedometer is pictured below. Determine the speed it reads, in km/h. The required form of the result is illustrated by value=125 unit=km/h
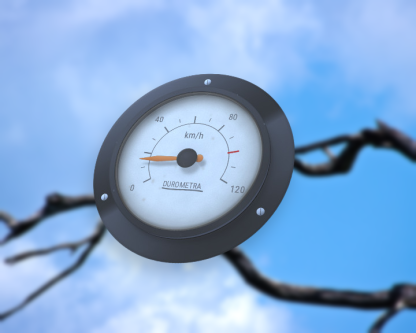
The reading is value=15 unit=km/h
